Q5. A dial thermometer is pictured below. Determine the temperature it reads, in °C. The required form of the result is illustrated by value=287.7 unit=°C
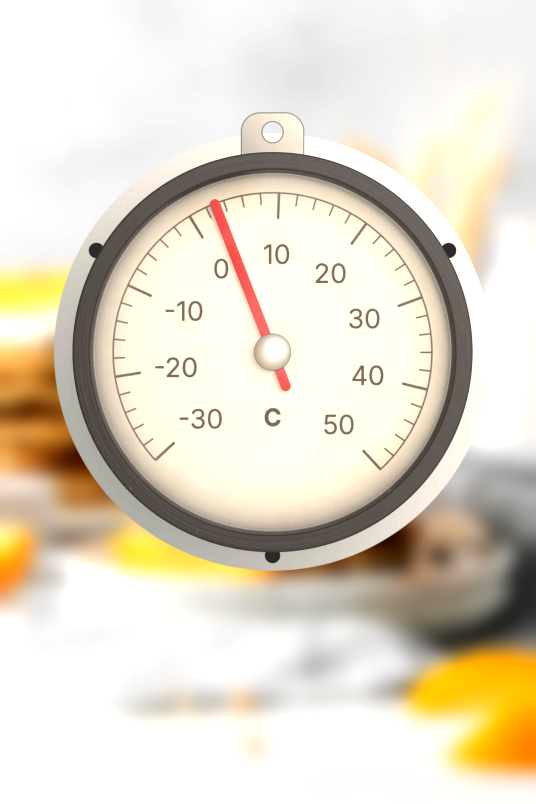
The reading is value=3 unit=°C
